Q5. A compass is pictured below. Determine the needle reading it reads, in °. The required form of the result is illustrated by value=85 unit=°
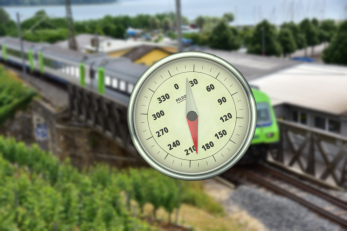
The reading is value=200 unit=°
